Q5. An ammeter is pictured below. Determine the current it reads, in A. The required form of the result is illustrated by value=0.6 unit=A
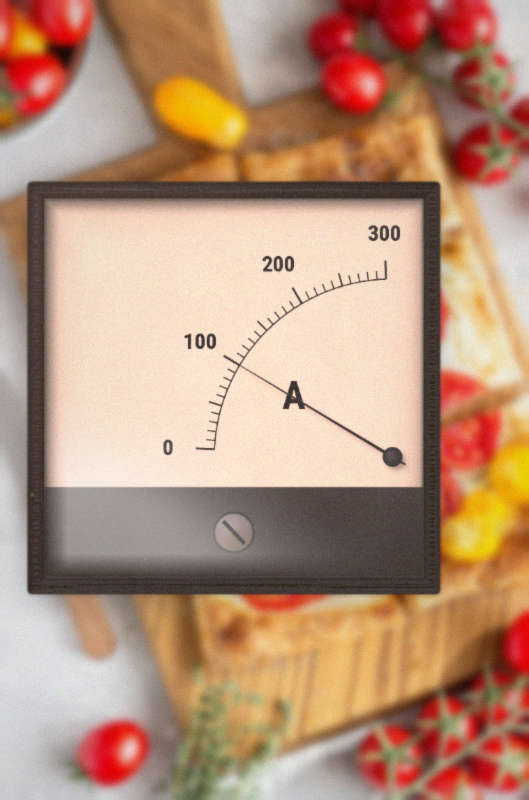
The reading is value=100 unit=A
